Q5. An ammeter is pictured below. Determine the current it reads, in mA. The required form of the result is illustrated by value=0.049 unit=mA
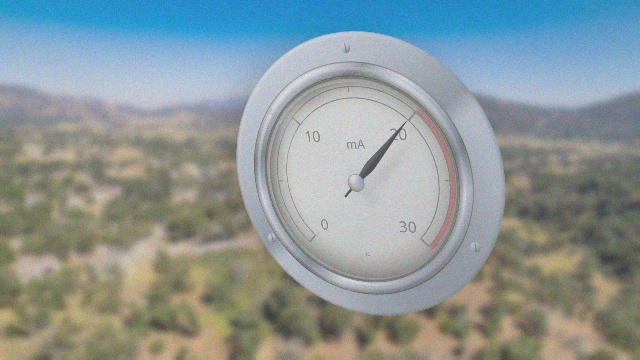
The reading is value=20 unit=mA
